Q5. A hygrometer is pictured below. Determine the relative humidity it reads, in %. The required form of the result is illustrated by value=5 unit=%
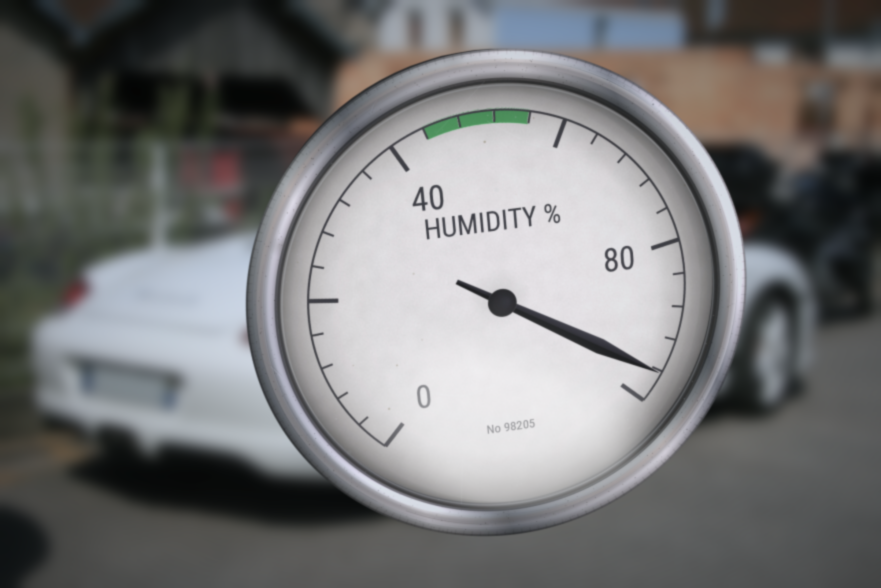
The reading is value=96 unit=%
